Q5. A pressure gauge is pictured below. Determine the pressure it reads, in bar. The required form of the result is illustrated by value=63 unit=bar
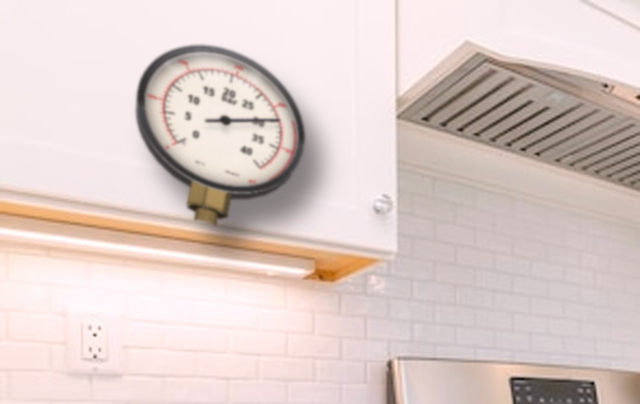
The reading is value=30 unit=bar
